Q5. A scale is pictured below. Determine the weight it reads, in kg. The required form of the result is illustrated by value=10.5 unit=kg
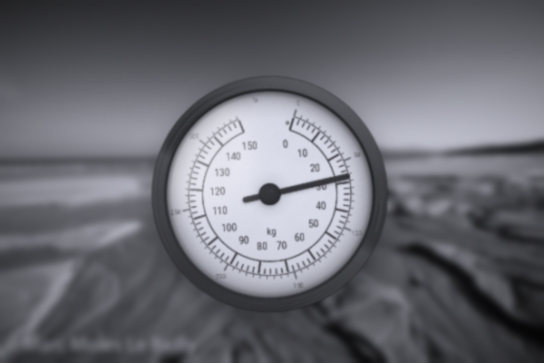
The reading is value=28 unit=kg
